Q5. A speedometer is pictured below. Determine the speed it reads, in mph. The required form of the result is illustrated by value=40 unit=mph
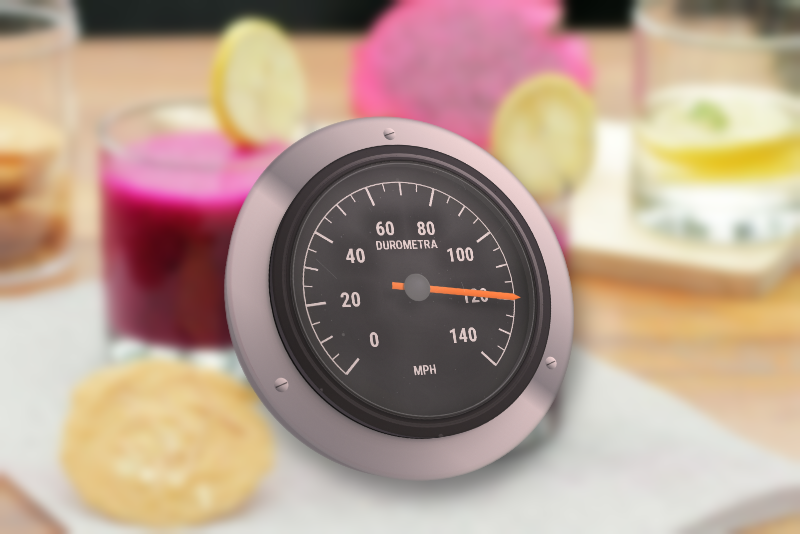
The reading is value=120 unit=mph
